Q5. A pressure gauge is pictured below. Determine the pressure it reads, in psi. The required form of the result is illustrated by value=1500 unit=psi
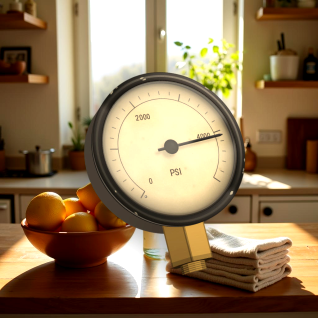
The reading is value=4100 unit=psi
